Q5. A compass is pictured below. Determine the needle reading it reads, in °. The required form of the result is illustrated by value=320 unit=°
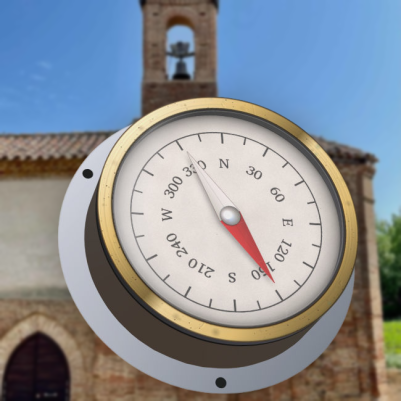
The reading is value=150 unit=°
